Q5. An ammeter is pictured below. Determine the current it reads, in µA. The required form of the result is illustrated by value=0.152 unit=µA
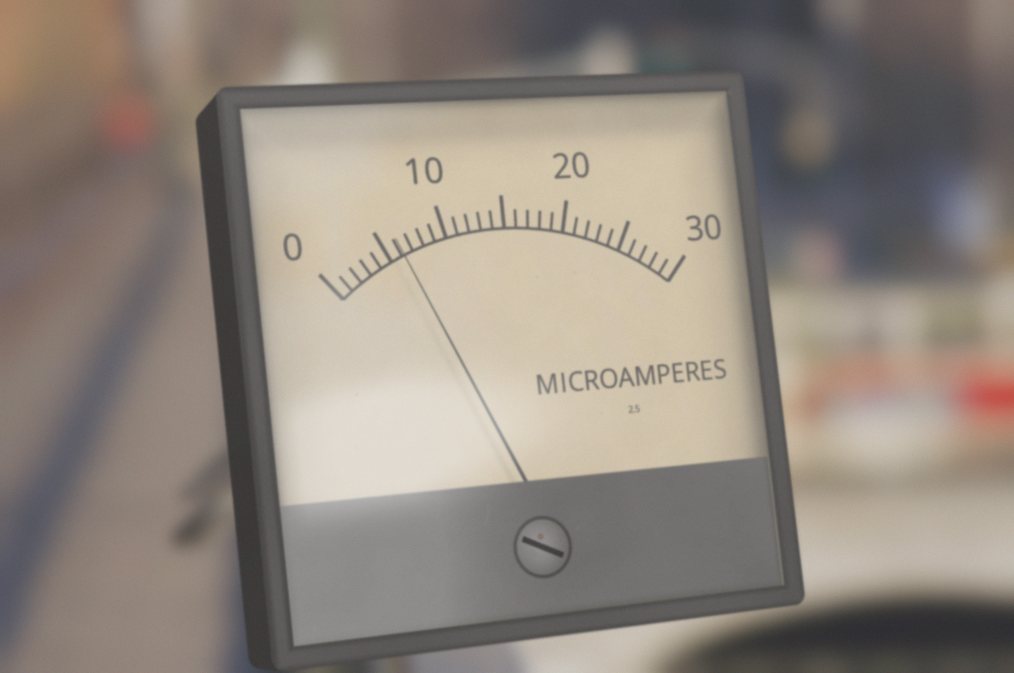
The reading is value=6 unit=µA
